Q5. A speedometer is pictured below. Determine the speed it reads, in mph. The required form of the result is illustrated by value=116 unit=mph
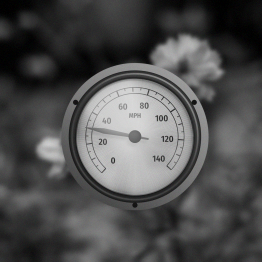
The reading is value=30 unit=mph
